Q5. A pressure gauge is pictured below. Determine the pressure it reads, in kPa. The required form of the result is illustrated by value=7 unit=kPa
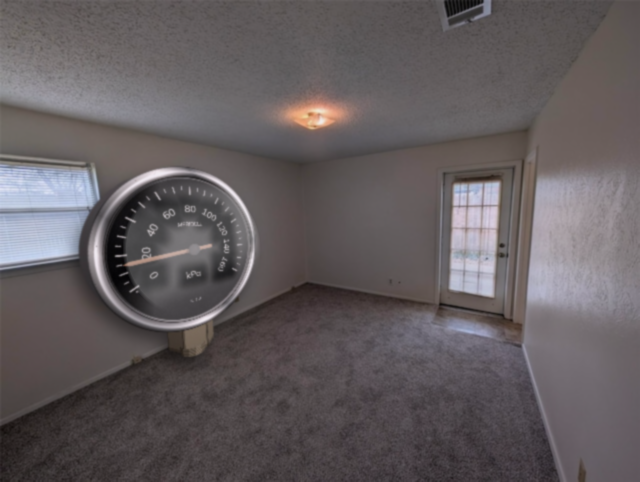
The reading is value=15 unit=kPa
